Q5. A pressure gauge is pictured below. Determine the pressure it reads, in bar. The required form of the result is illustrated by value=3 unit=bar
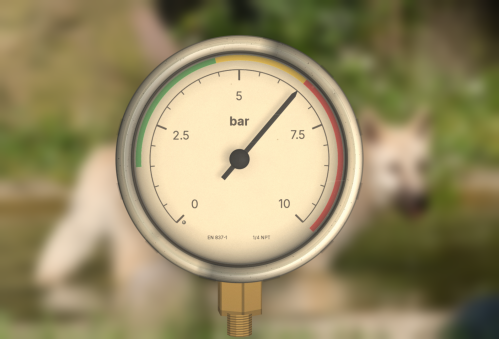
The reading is value=6.5 unit=bar
